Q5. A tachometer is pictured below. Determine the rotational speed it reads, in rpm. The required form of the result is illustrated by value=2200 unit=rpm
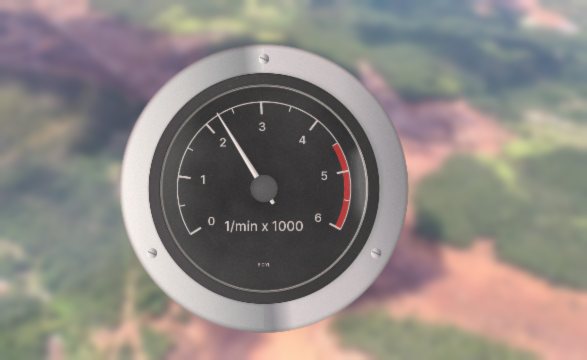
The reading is value=2250 unit=rpm
